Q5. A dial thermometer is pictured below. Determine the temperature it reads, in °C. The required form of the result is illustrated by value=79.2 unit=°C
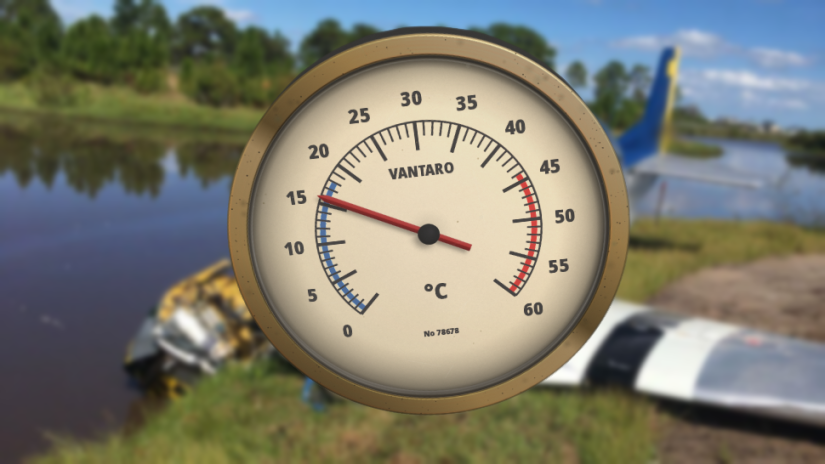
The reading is value=16 unit=°C
